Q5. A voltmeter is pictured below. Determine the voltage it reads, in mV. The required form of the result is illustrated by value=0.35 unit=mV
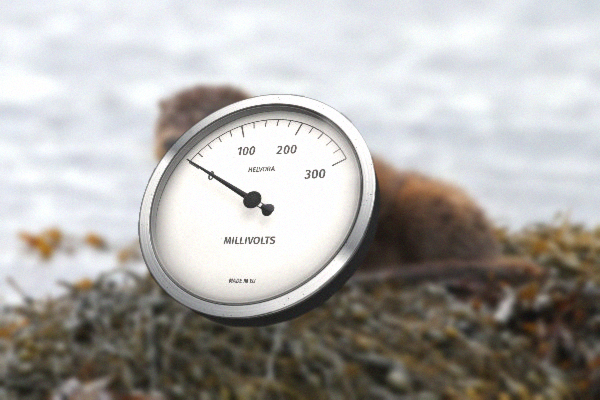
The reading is value=0 unit=mV
